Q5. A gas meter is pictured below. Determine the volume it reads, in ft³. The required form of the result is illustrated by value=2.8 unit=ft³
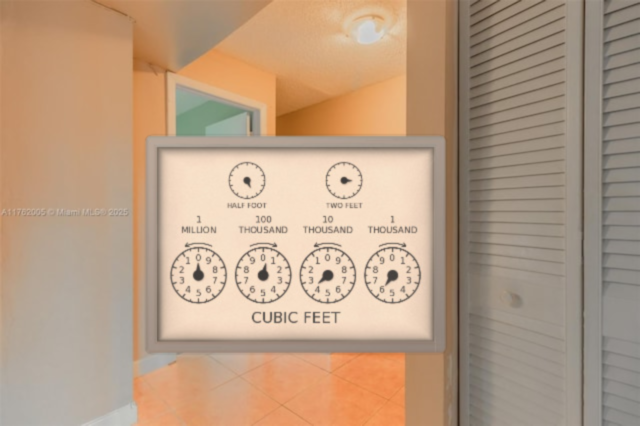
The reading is value=3600 unit=ft³
